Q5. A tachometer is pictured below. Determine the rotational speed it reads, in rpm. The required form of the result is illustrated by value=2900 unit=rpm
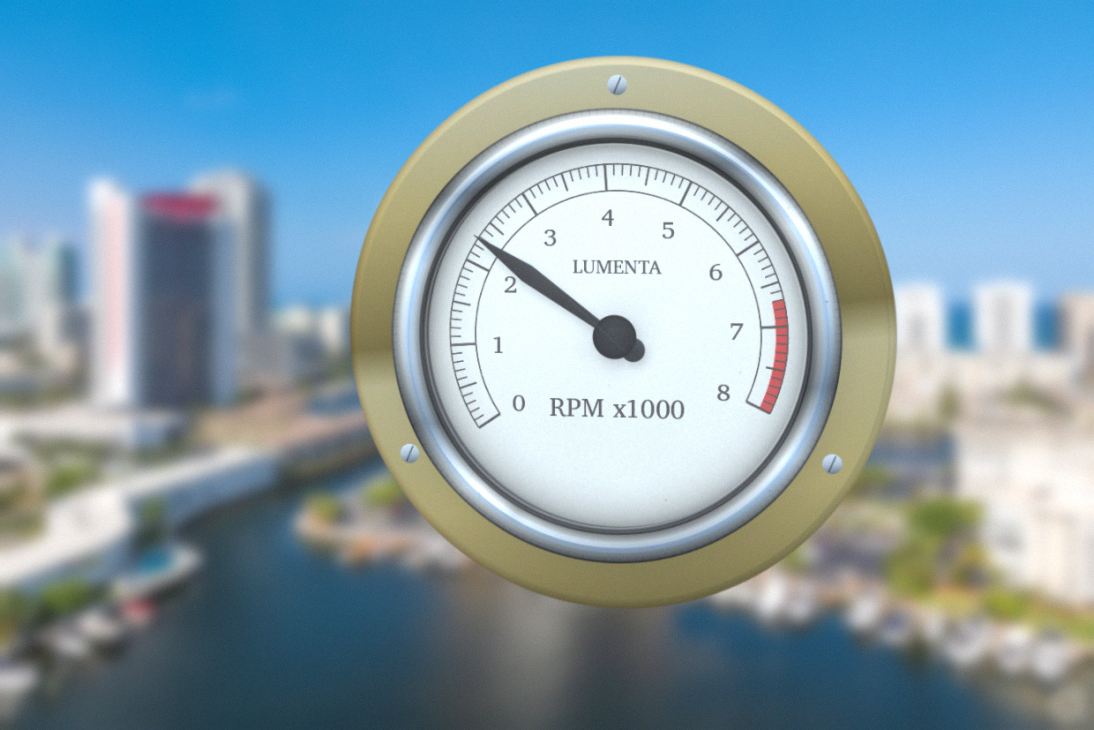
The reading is value=2300 unit=rpm
